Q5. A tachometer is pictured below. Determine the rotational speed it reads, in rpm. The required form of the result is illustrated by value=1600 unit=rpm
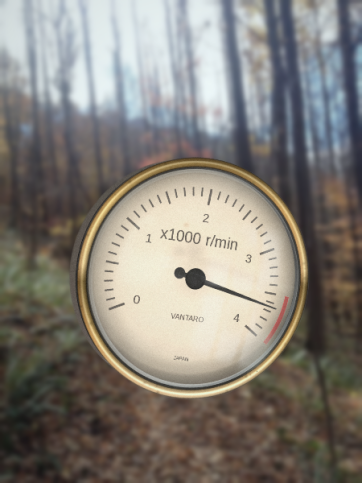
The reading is value=3650 unit=rpm
